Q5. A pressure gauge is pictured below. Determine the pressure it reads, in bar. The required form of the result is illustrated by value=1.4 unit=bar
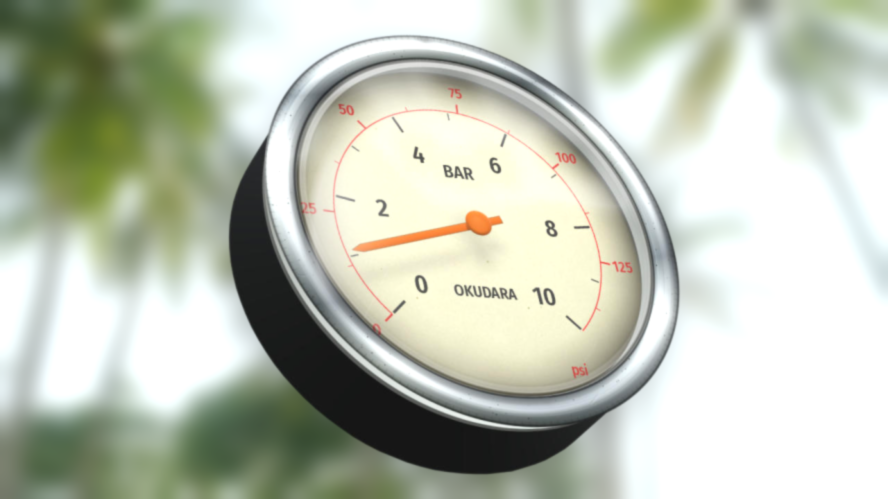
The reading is value=1 unit=bar
